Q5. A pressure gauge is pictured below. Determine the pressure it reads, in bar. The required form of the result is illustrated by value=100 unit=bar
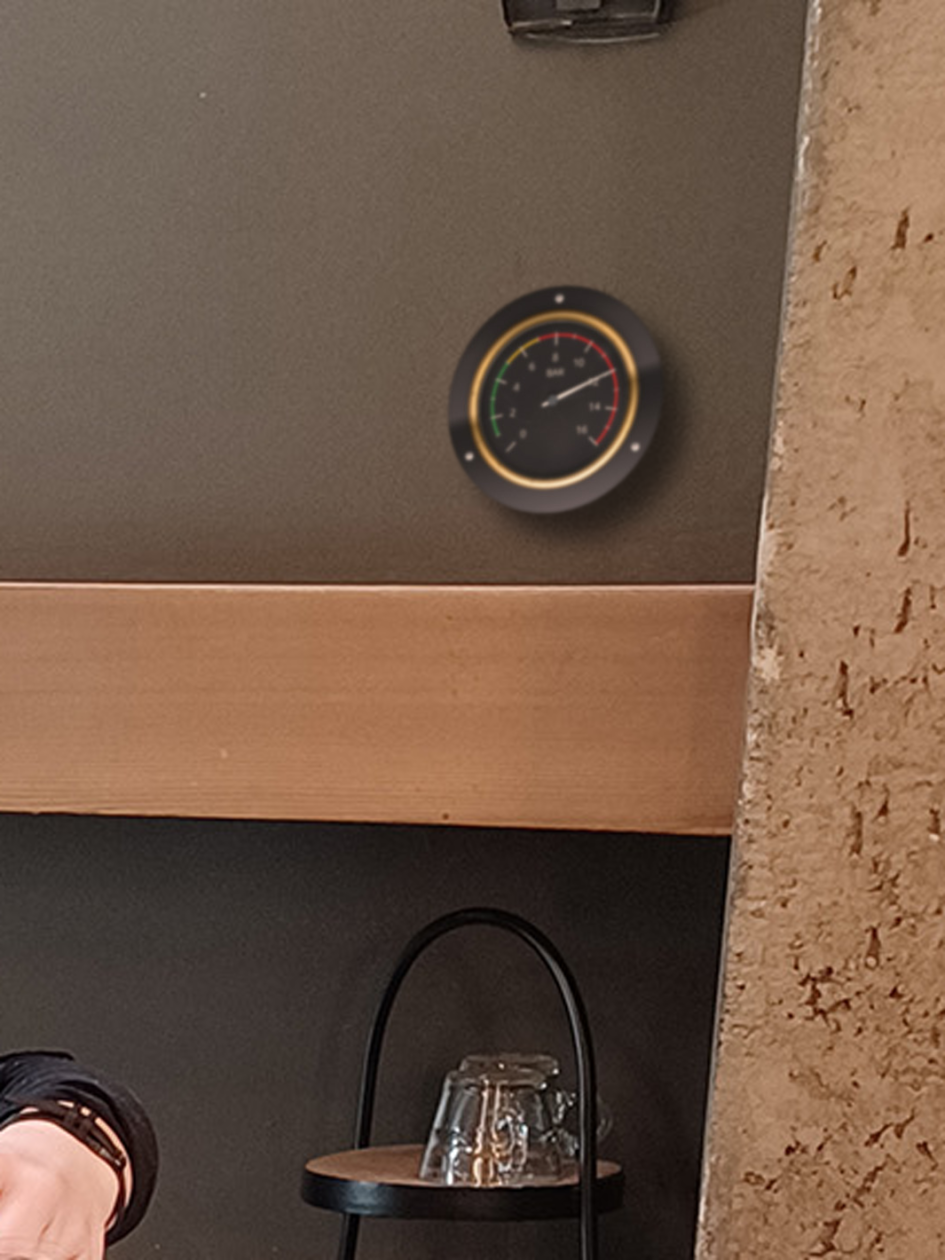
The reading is value=12 unit=bar
